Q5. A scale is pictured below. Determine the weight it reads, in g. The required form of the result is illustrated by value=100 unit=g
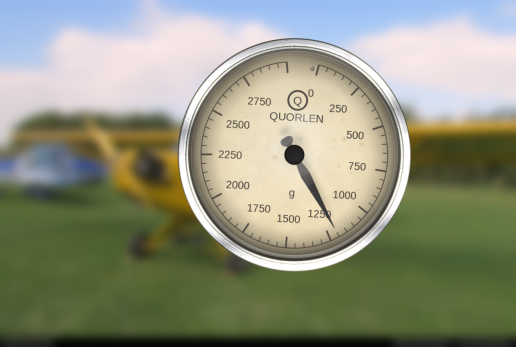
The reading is value=1200 unit=g
